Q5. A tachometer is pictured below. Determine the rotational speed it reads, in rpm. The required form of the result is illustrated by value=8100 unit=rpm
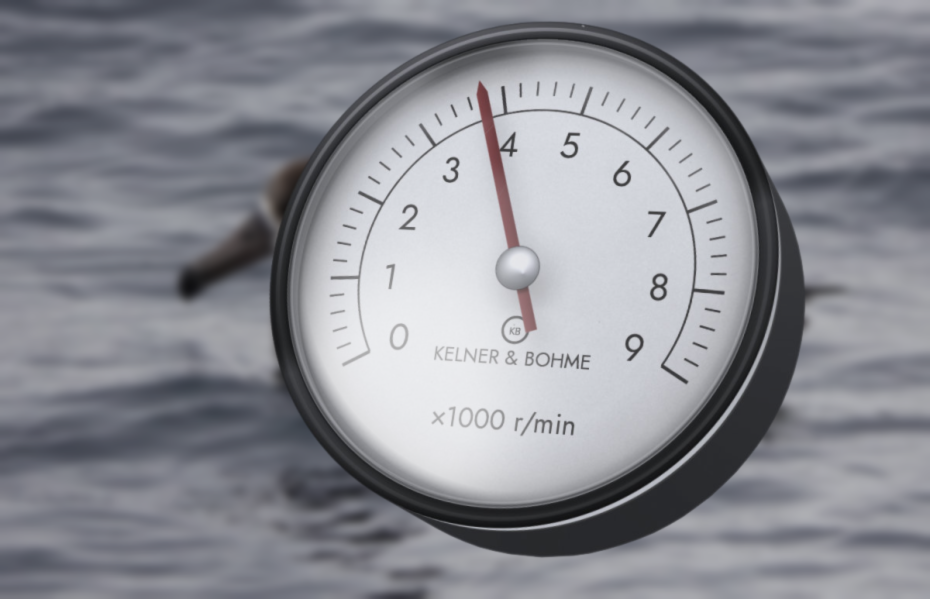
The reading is value=3800 unit=rpm
